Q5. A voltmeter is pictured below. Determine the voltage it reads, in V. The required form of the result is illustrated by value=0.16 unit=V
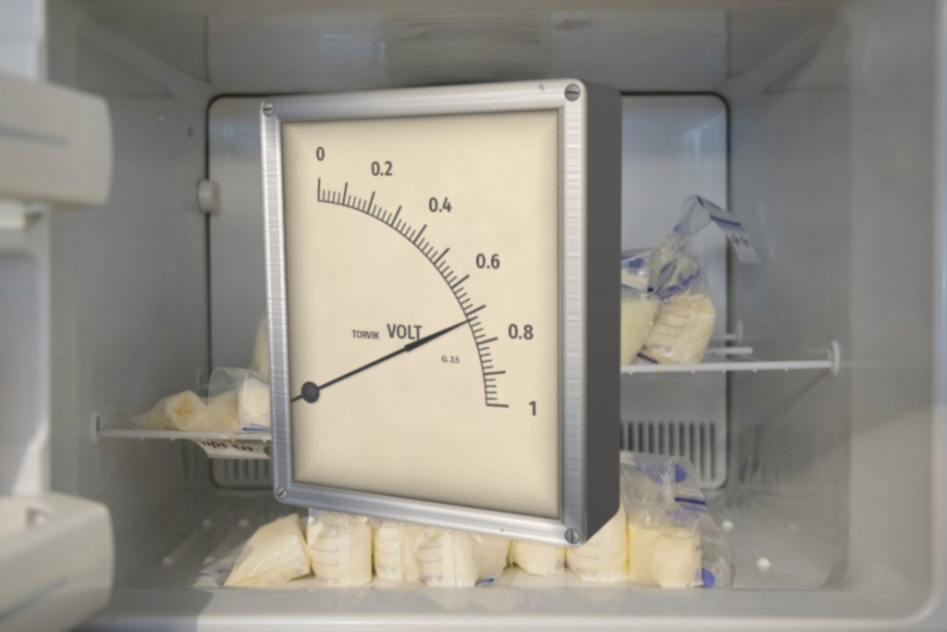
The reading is value=0.72 unit=V
